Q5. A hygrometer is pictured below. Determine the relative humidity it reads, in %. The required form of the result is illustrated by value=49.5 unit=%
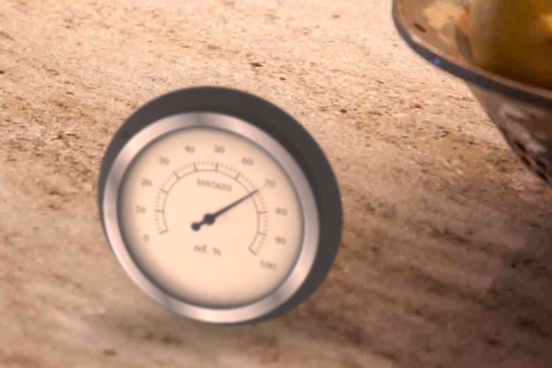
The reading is value=70 unit=%
